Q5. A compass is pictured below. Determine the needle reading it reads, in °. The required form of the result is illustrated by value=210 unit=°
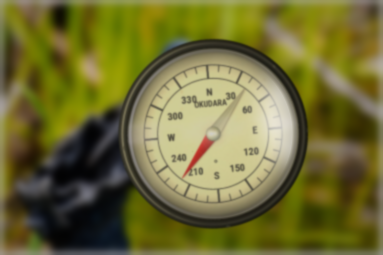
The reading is value=220 unit=°
